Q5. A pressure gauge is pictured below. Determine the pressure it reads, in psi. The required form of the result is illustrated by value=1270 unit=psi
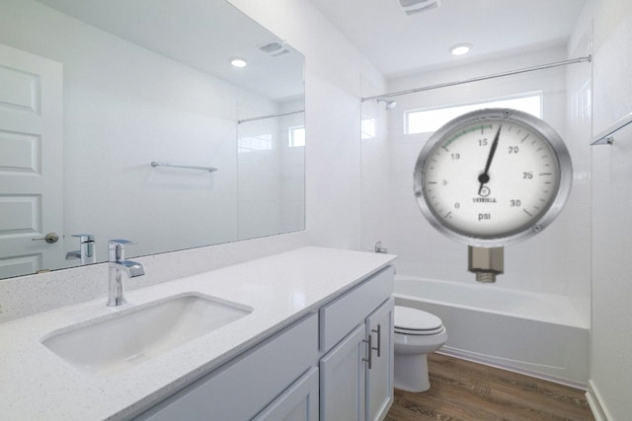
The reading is value=17 unit=psi
